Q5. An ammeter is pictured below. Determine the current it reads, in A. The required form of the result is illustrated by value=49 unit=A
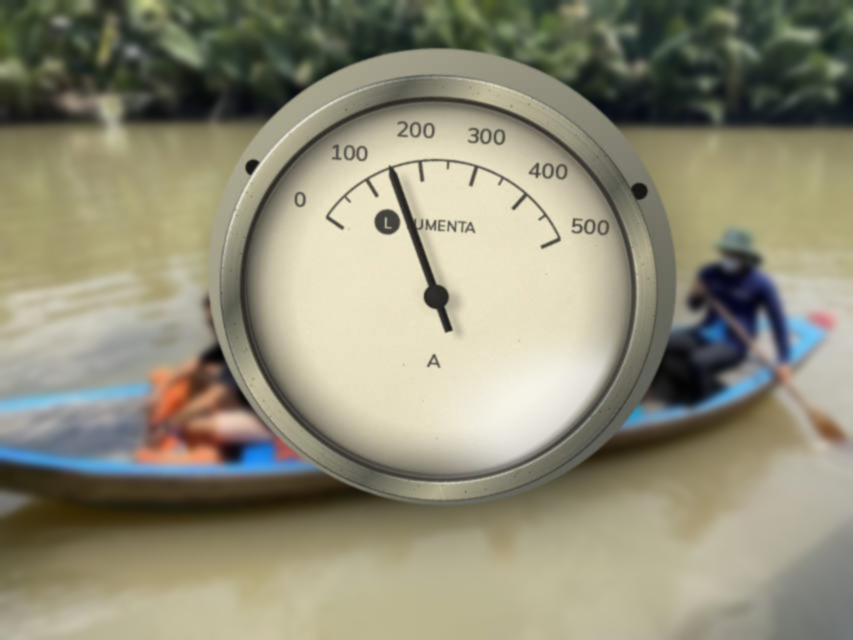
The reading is value=150 unit=A
